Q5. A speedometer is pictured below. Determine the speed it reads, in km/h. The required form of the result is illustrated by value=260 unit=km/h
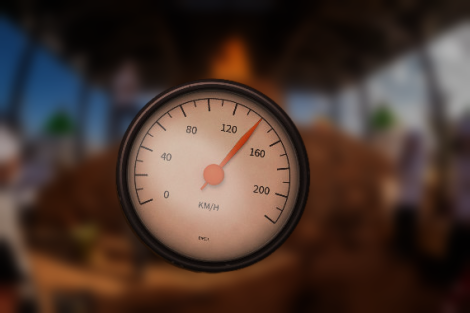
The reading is value=140 unit=km/h
